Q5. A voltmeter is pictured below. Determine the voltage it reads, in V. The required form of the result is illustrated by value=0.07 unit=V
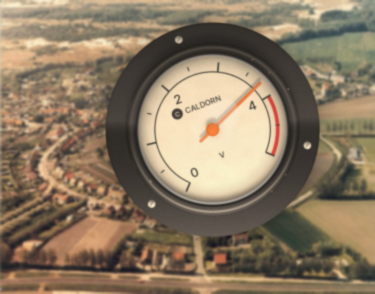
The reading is value=3.75 unit=V
